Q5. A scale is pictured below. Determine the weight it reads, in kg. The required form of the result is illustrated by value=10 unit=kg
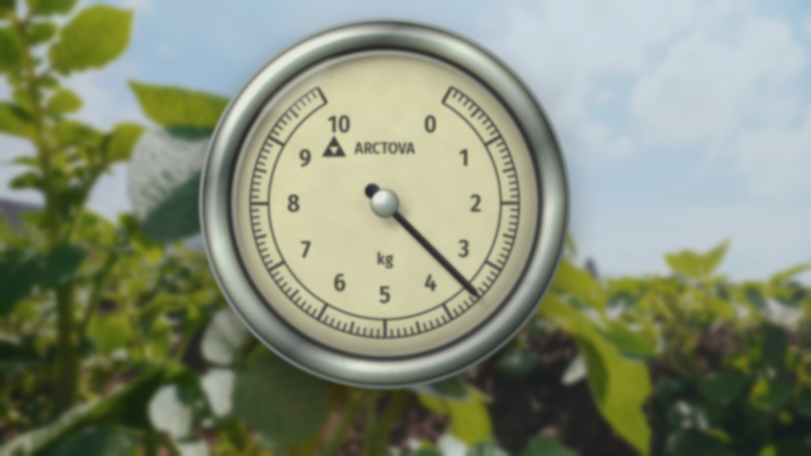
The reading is value=3.5 unit=kg
